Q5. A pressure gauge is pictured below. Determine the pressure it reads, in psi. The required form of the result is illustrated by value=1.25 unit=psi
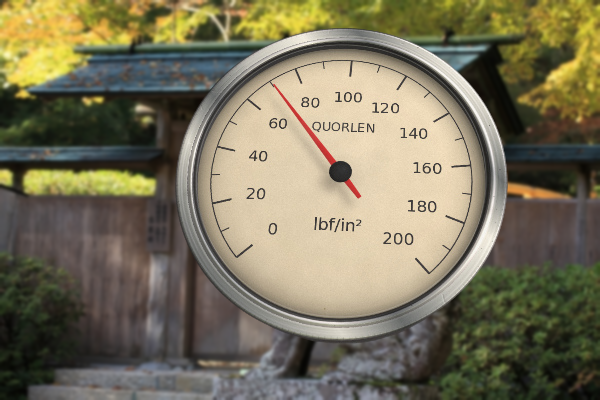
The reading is value=70 unit=psi
